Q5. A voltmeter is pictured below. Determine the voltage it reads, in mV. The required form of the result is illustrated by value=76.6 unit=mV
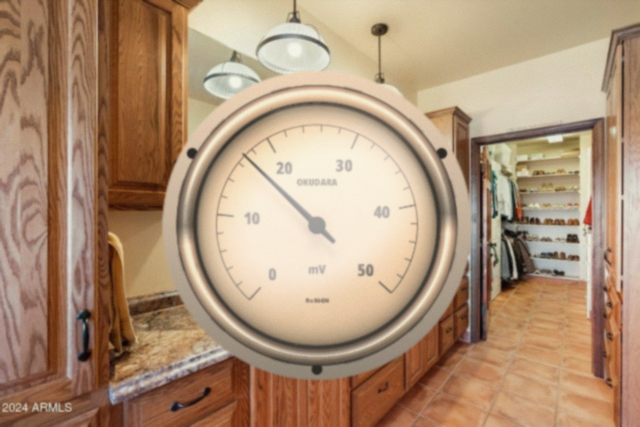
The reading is value=17 unit=mV
